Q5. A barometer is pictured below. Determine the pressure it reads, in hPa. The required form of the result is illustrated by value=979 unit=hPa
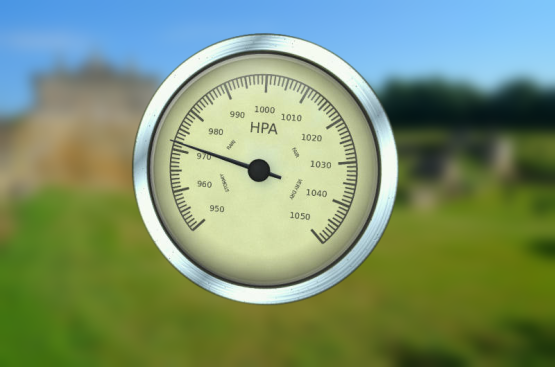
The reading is value=972 unit=hPa
